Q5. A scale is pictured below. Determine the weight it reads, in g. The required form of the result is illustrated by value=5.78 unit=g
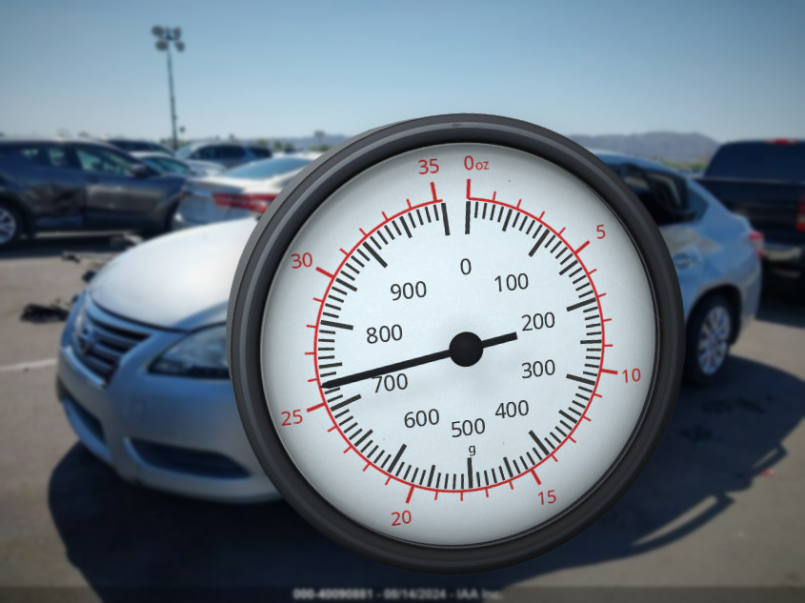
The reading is value=730 unit=g
